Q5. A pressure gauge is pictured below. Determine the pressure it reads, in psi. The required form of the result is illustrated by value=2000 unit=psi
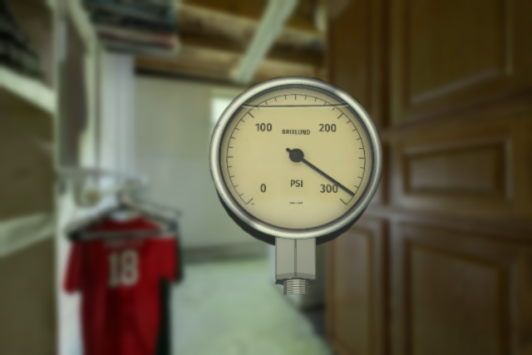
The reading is value=290 unit=psi
